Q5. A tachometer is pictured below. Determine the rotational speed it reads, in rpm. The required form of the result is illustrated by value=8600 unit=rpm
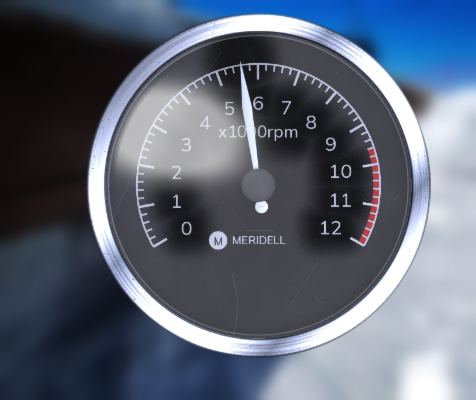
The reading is value=5600 unit=rpm
